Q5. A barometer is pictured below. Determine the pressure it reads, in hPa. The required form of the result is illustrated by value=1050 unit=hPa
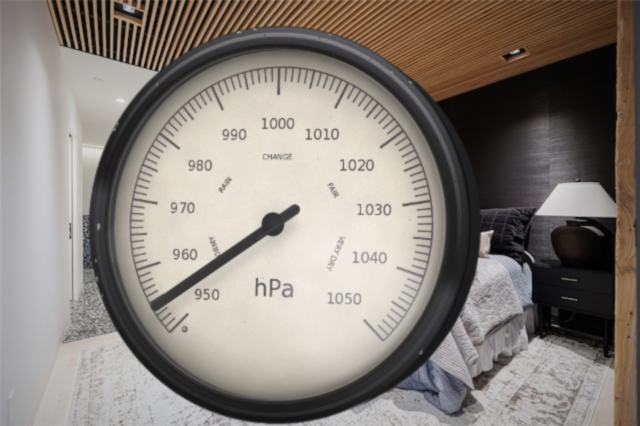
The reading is value=954 unit=hPa
